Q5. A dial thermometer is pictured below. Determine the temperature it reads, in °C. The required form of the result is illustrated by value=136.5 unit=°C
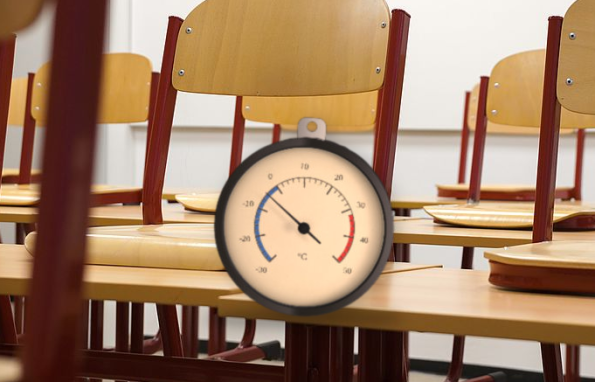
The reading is value=-4 unit=°C
